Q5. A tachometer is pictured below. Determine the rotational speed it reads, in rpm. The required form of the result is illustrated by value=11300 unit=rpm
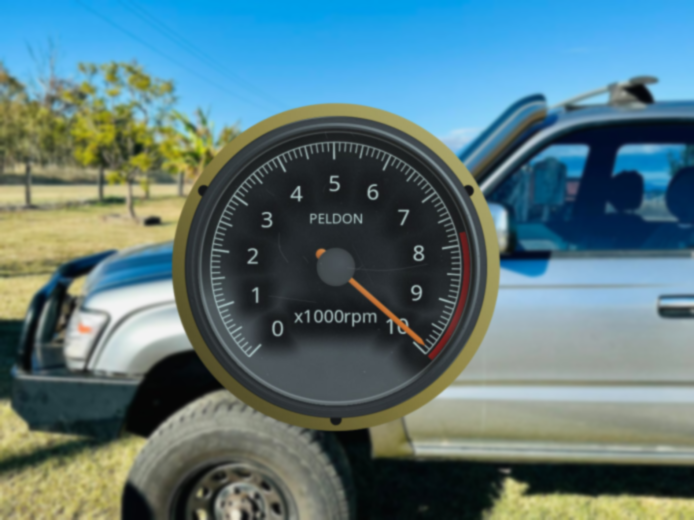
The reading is value=9900 unit=rpm
